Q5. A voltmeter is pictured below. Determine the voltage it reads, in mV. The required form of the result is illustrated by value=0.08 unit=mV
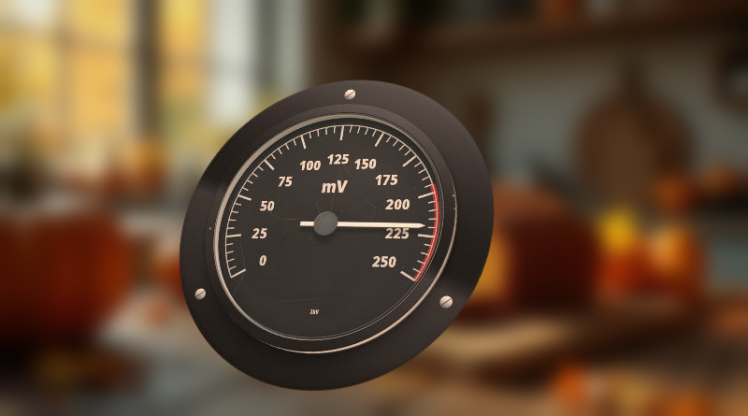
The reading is value=220 unit=mV
